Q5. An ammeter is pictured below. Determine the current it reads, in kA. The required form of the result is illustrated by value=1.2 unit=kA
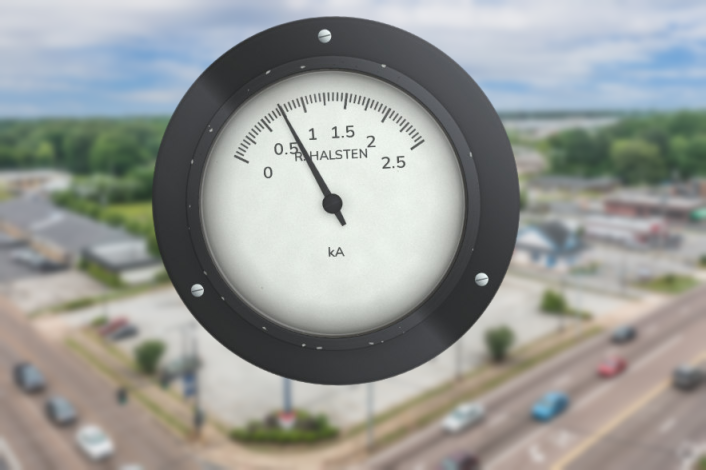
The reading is value=0.75 unit=kA
